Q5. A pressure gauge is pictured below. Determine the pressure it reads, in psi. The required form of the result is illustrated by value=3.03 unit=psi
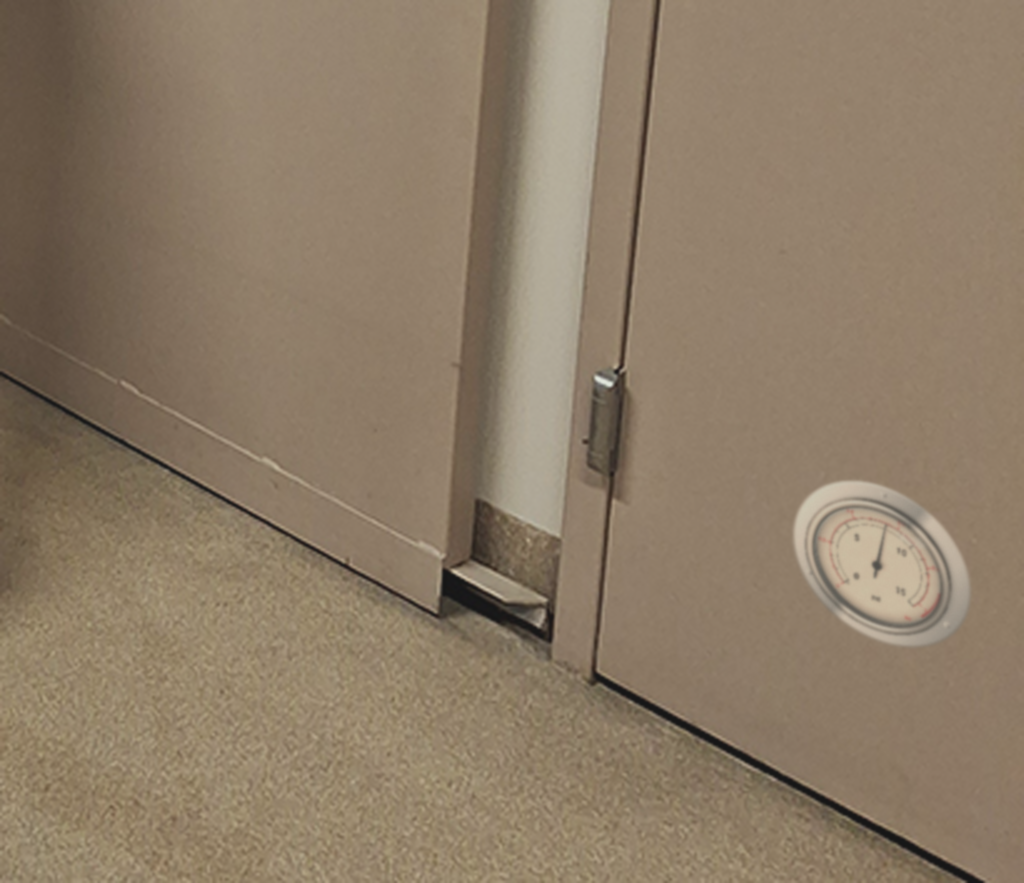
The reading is value=8 unit=psi
